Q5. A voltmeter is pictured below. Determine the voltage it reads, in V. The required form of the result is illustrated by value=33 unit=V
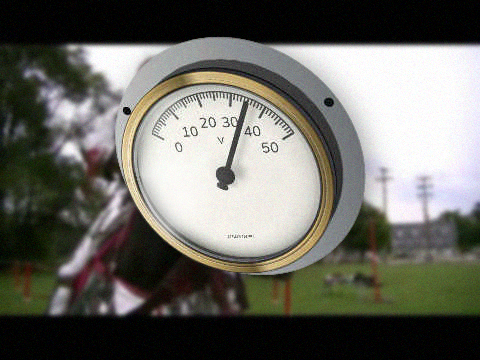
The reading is value=35 unit=V
